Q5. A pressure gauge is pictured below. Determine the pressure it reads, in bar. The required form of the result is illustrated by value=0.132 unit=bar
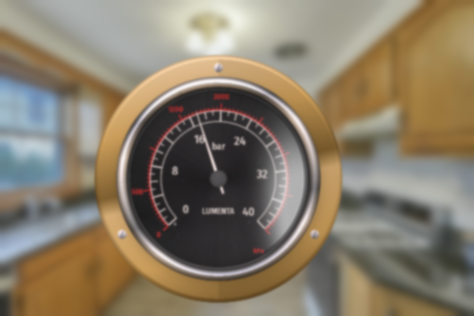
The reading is value=17 unit=bar
